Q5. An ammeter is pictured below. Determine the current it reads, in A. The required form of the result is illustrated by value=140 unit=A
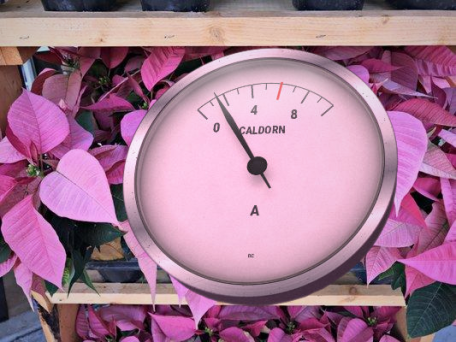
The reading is value=1.5 unit=A
